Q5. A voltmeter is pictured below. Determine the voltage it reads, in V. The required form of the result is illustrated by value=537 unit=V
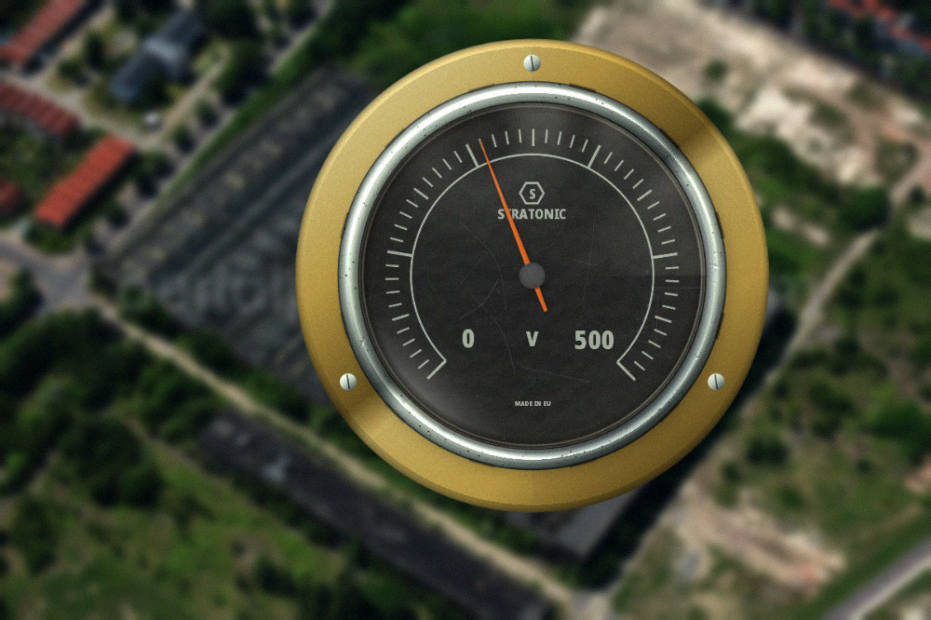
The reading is value=210 unit=V
